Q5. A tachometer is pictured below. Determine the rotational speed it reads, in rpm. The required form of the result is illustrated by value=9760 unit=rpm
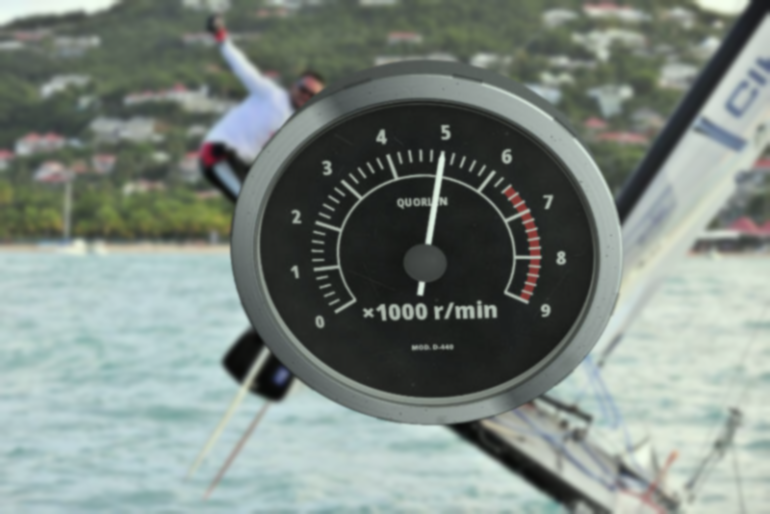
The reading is value=5000 unit=rpm
